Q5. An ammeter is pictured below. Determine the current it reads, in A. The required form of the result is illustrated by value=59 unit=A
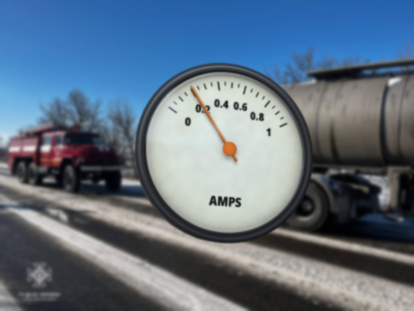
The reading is value=0.2 unit=A
